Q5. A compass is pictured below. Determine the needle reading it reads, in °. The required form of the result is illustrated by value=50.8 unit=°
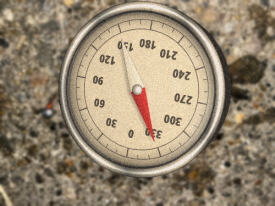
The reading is value=330 unit=°
